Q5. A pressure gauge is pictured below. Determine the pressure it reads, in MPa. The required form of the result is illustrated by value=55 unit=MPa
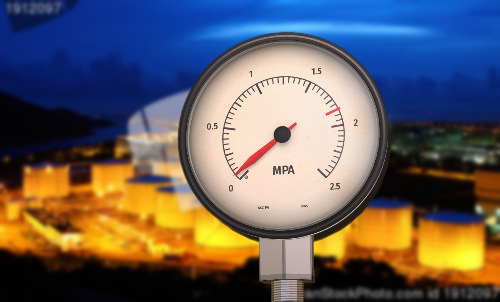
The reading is value=0.05 unit=MPa
